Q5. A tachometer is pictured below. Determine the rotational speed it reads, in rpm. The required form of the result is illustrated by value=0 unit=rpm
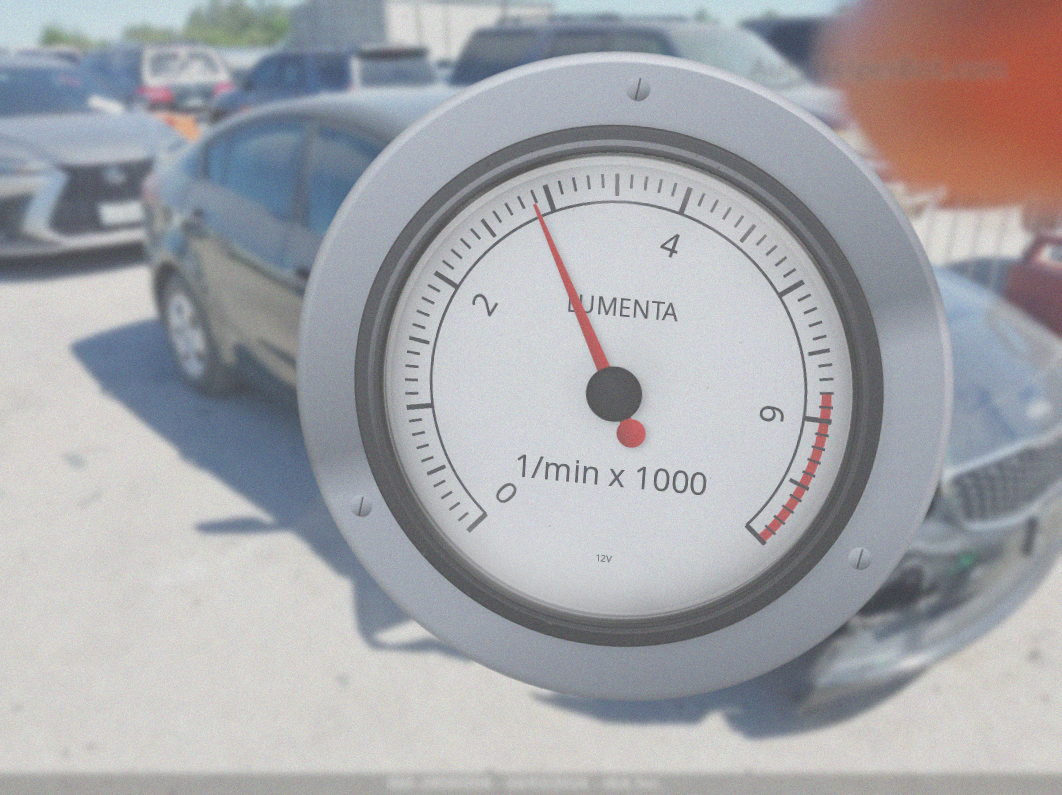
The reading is value=2900 unit=rpm
